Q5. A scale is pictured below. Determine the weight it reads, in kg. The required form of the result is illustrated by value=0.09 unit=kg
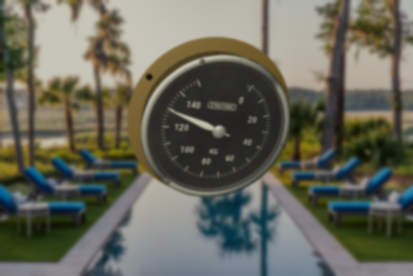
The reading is value=130 unit=kg
